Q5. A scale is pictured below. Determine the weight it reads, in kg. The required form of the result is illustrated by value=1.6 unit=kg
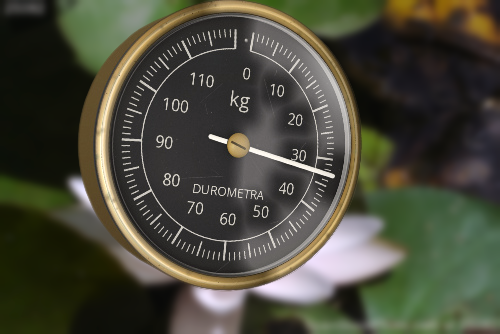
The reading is value=33 unit=kg
